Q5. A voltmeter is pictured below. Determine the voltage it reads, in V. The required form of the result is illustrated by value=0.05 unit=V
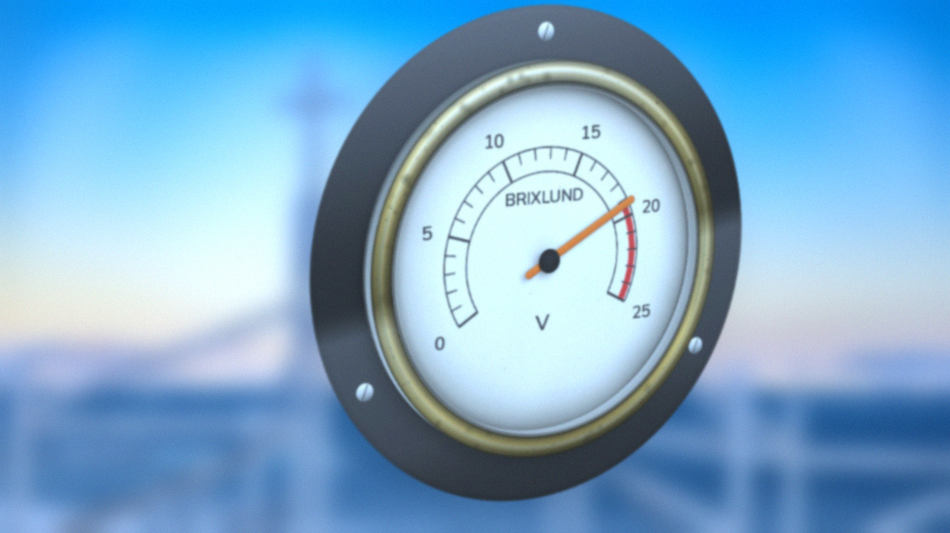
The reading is value=19 unit=V
